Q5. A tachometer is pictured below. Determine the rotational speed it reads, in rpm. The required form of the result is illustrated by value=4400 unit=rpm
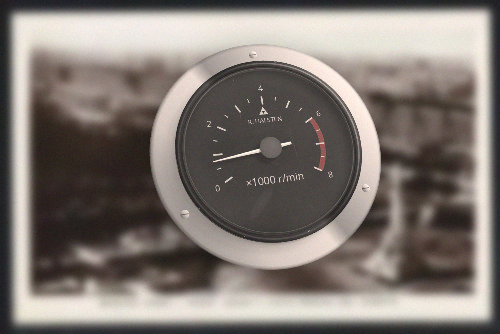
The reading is value=750 unit=rpm
